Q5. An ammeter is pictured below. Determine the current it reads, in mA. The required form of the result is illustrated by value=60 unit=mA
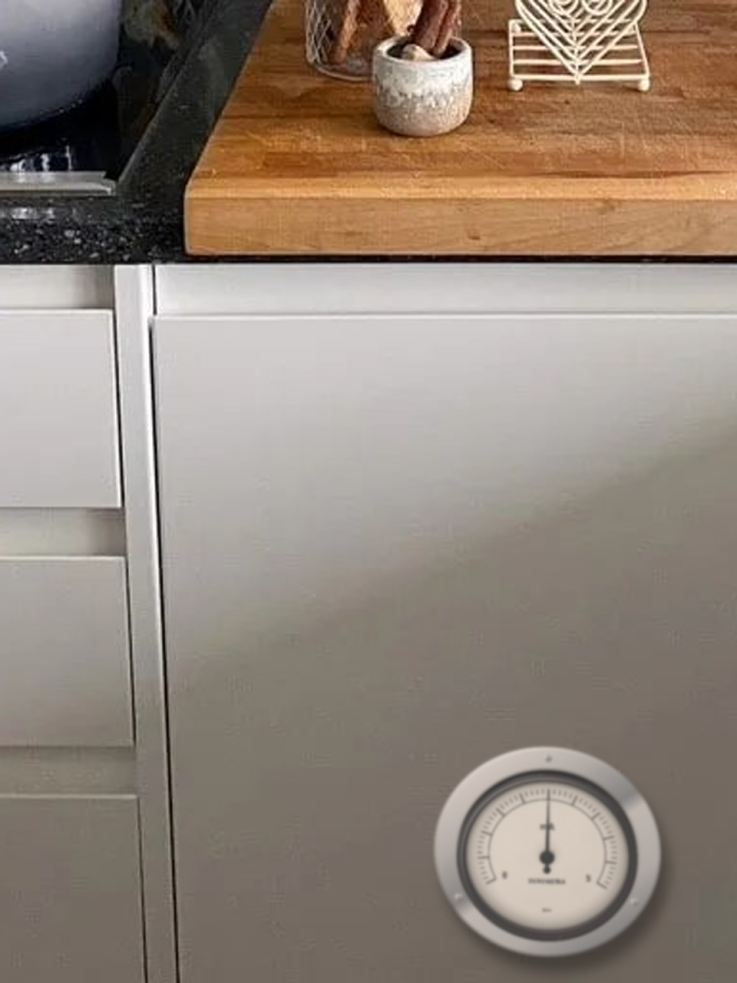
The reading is value=2.5 unit=mA
